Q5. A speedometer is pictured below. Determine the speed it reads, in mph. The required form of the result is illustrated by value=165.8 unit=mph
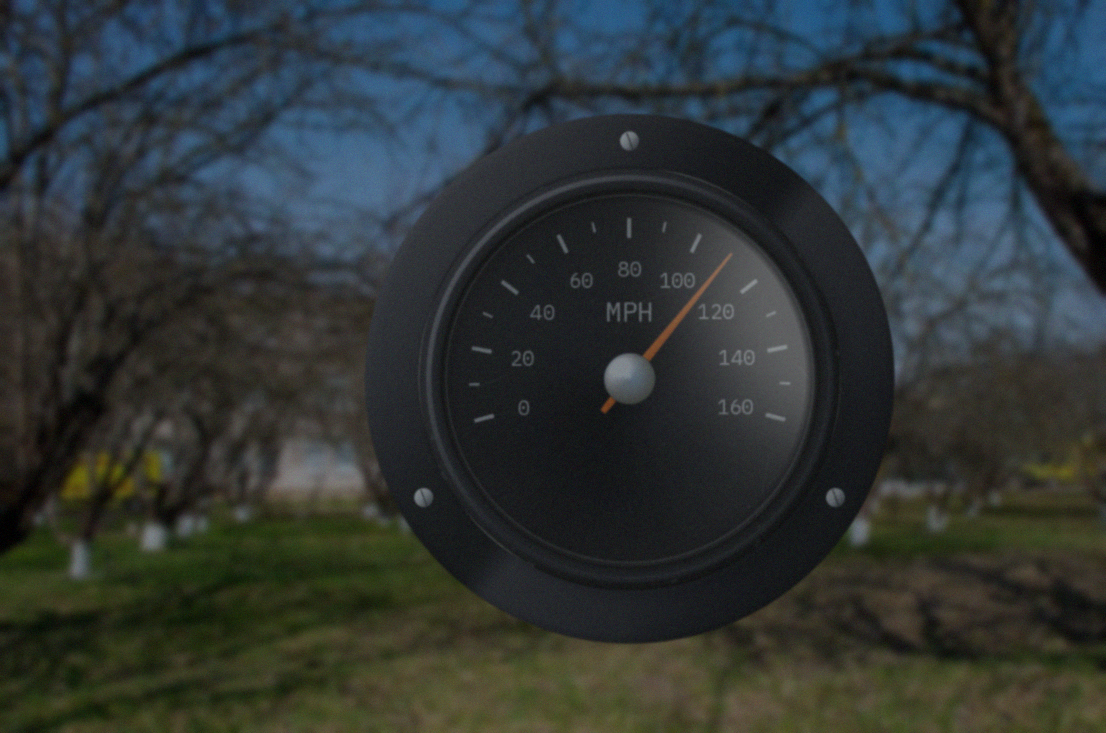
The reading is value=110 unit=mph
